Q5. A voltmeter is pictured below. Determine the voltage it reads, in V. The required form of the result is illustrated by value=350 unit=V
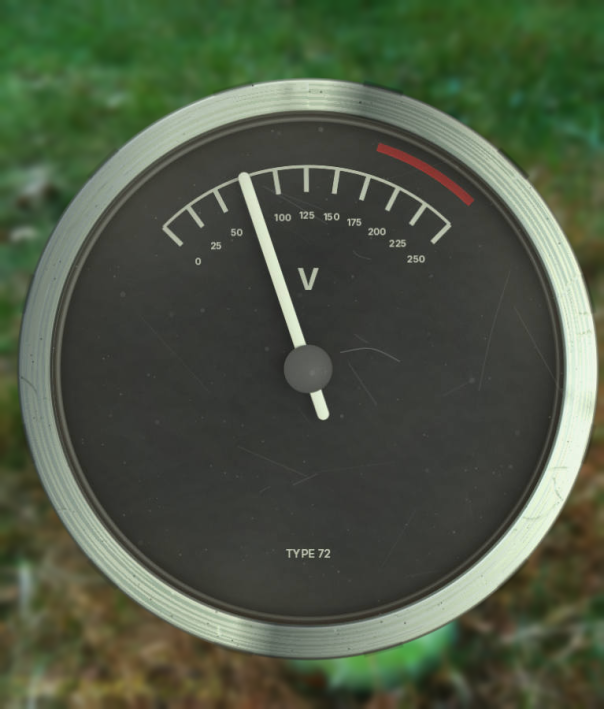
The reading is value=75 unit=V
